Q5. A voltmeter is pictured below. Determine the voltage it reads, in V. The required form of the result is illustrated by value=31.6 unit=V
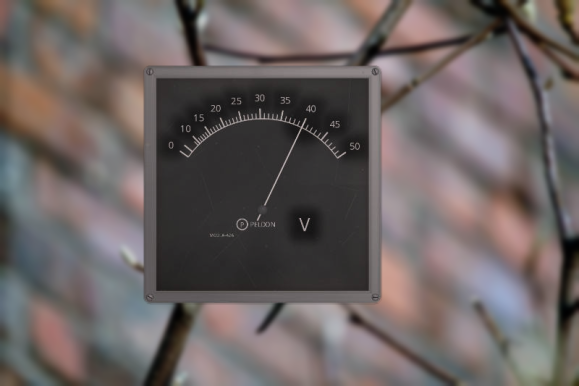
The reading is value=40 unit=V
